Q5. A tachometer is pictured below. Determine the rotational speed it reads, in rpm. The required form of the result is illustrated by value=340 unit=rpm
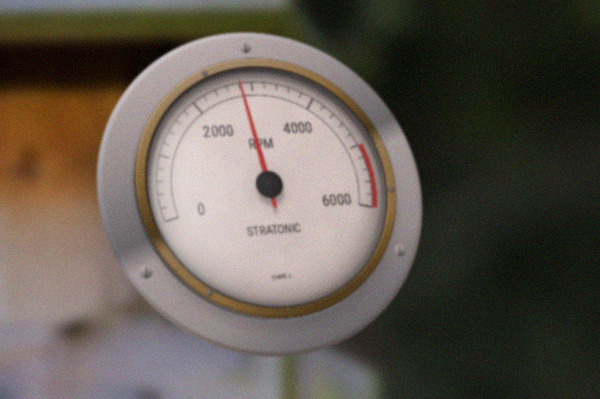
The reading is value=2800 unit=rpm
